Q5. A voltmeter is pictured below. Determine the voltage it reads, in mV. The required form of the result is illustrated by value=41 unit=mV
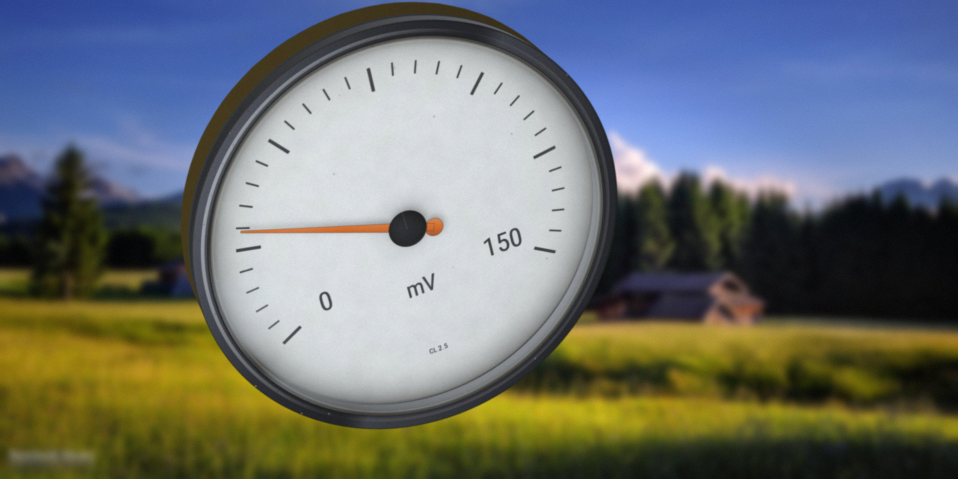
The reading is value=30 unit=mV
